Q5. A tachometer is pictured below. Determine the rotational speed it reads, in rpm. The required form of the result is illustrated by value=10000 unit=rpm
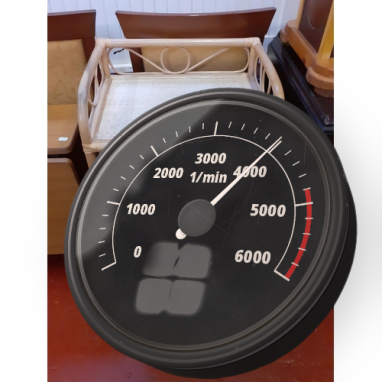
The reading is value=4000 unit=rpm
